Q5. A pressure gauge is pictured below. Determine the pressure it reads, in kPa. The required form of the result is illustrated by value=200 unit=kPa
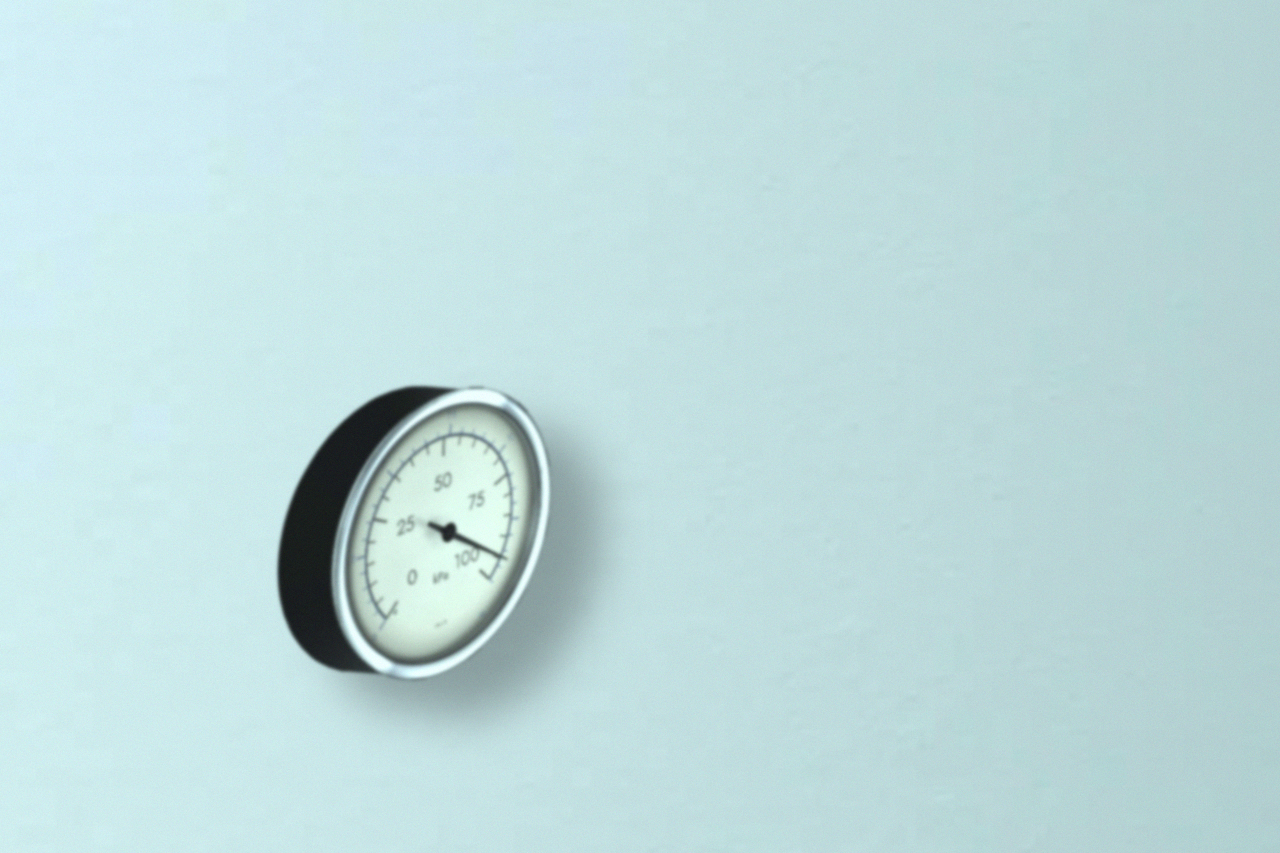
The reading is value=95 unit=kPa
